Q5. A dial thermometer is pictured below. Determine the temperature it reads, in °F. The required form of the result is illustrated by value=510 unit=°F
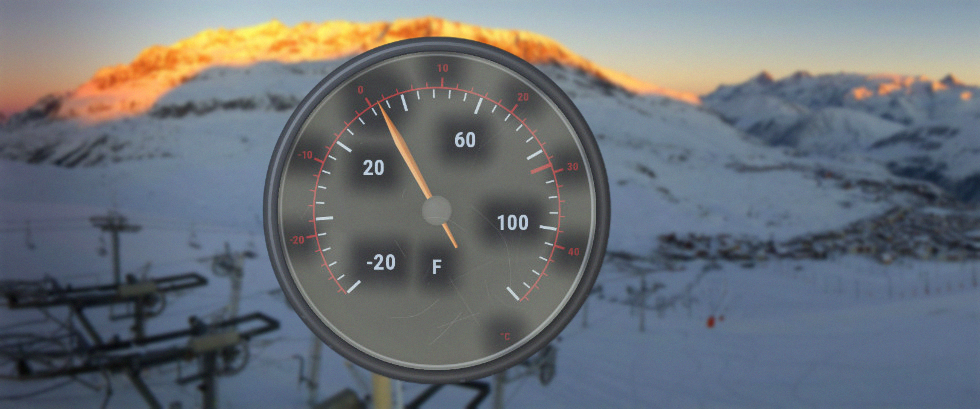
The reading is value=34 unit=°F
